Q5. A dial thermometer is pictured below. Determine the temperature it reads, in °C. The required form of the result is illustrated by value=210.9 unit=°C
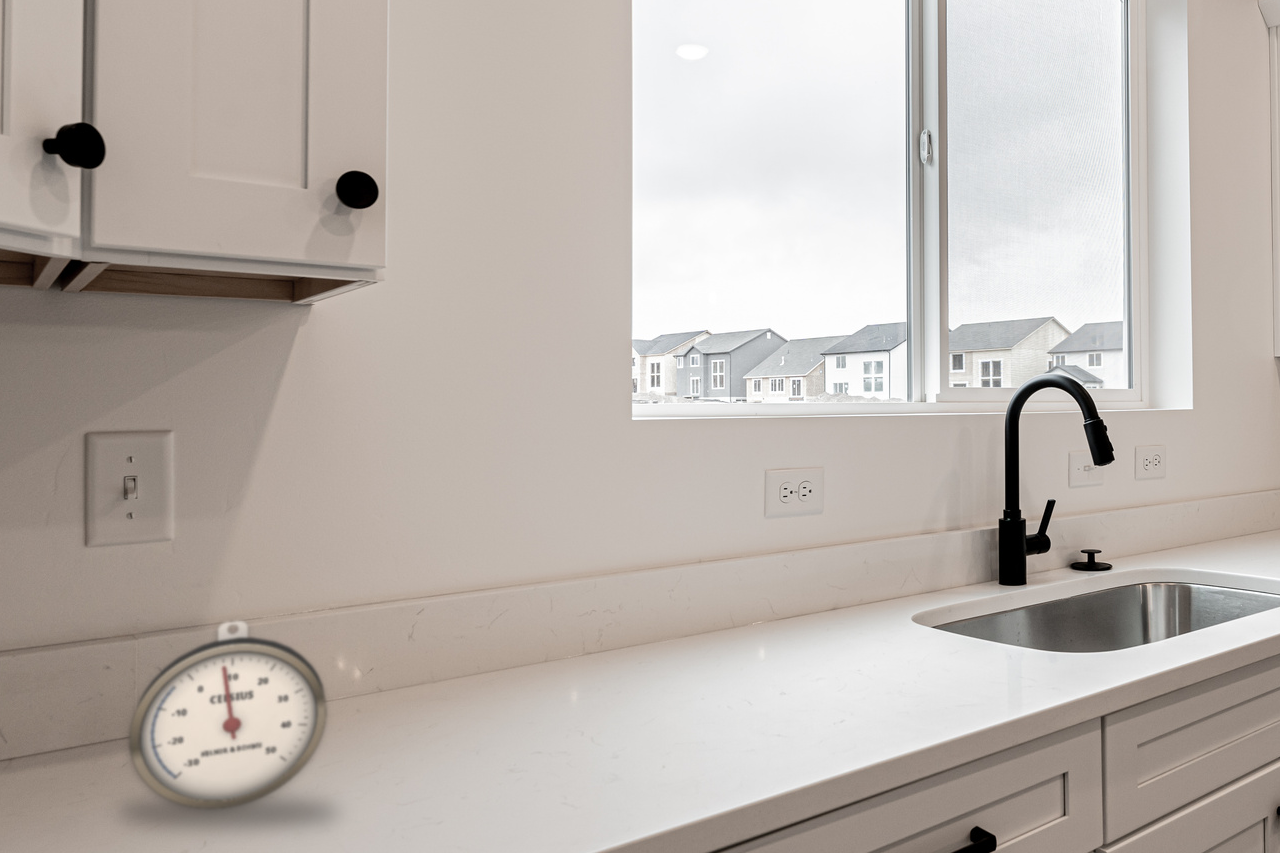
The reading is value=8 unit=°C
